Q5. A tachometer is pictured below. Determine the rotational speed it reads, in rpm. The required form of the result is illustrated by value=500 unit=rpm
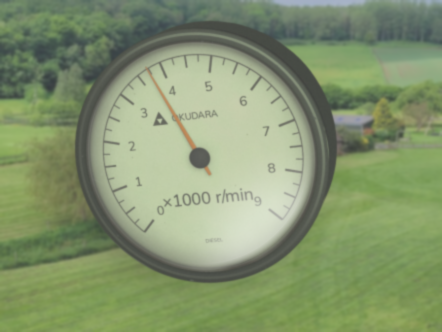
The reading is value=3750 unit=rpm
